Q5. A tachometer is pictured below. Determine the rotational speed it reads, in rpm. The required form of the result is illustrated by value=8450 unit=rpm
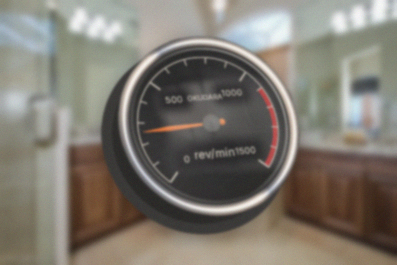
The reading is value=250 unit=rpm
